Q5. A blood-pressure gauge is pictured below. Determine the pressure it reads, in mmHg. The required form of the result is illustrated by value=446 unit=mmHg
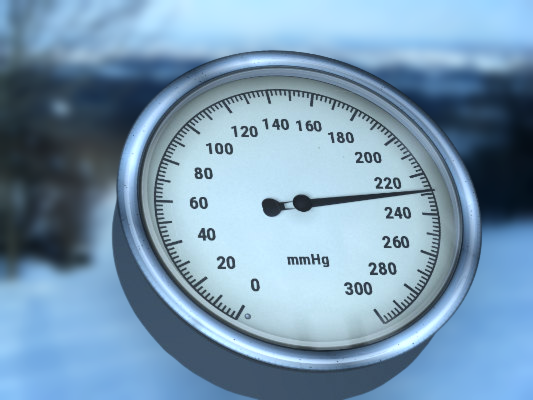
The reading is value=230 unit=mmHg
